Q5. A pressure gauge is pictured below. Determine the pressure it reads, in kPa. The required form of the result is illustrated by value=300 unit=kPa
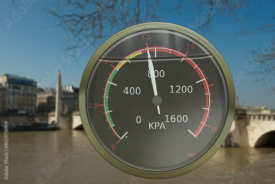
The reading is value=750 unit=kPa
